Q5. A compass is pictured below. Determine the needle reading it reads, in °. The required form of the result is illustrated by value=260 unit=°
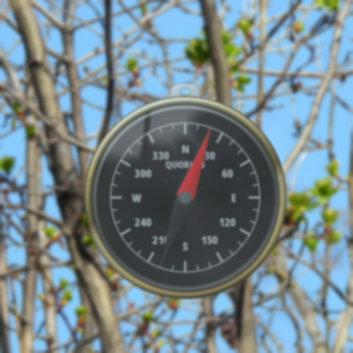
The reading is value=20 unit=°
